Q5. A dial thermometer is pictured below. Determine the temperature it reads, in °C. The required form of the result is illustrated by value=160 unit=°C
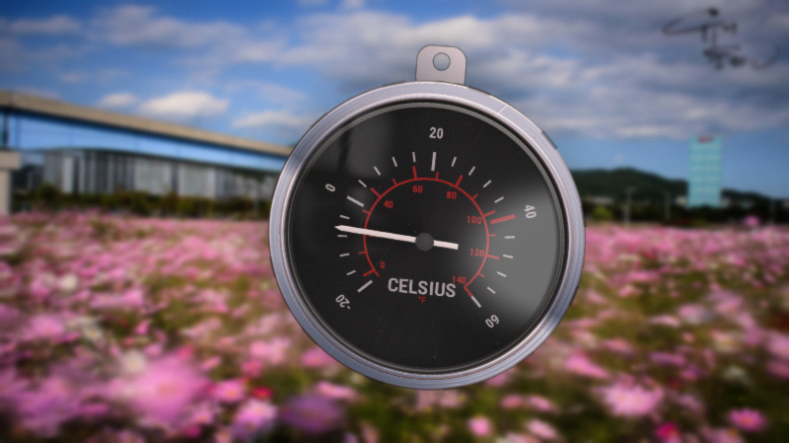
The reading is value=-6 unit=°C
